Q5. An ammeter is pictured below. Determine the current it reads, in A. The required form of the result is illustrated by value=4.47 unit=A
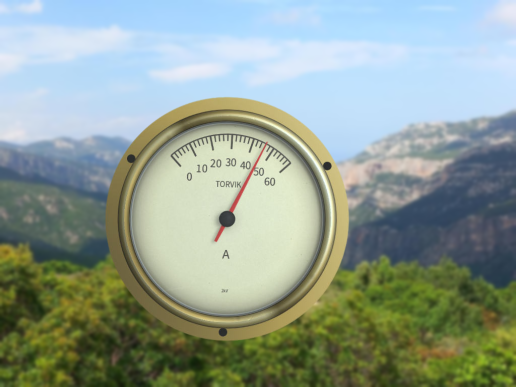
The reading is value=46 unit=A
